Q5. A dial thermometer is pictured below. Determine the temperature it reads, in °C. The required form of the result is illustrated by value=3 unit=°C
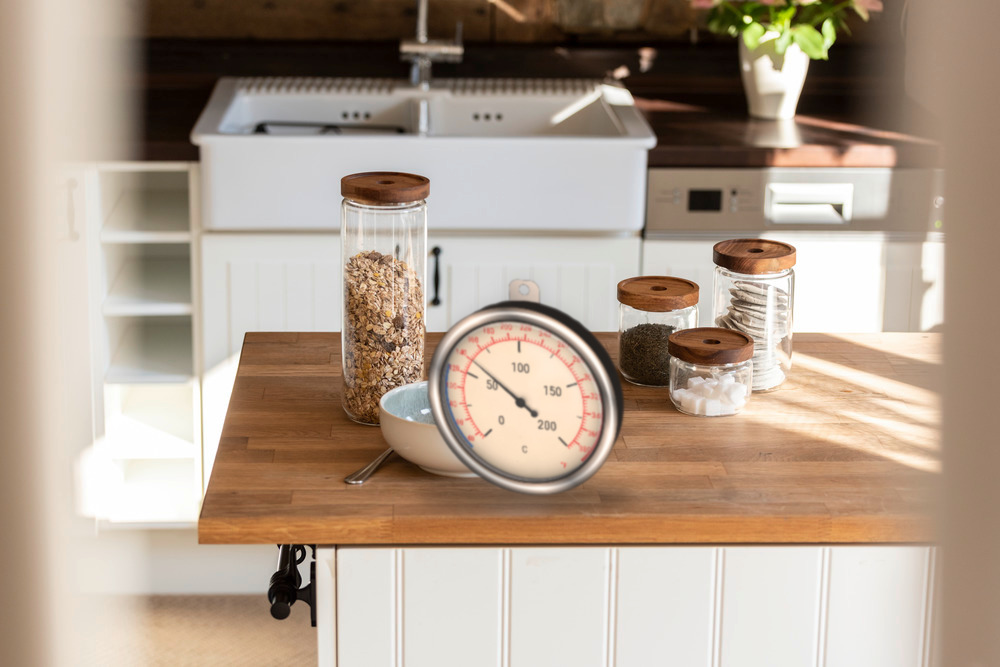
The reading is value=62.5 unit=°C
